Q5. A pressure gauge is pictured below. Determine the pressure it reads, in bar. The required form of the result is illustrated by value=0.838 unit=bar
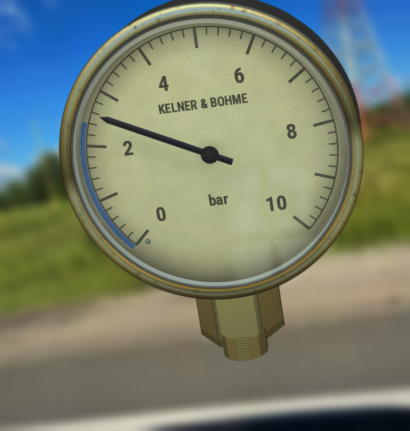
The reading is value=2.6 unit=bar
